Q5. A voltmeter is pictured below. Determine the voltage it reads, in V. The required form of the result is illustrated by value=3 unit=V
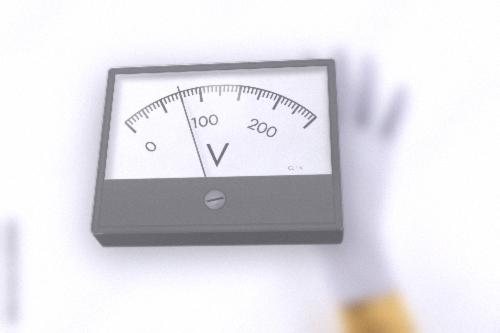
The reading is value=75 unit=V
